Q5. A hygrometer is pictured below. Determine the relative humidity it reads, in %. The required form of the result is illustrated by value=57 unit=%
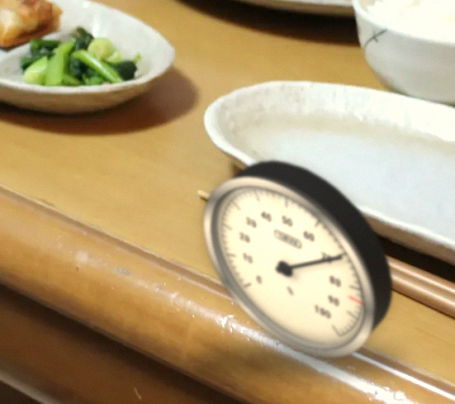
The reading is value=70 unit=%
